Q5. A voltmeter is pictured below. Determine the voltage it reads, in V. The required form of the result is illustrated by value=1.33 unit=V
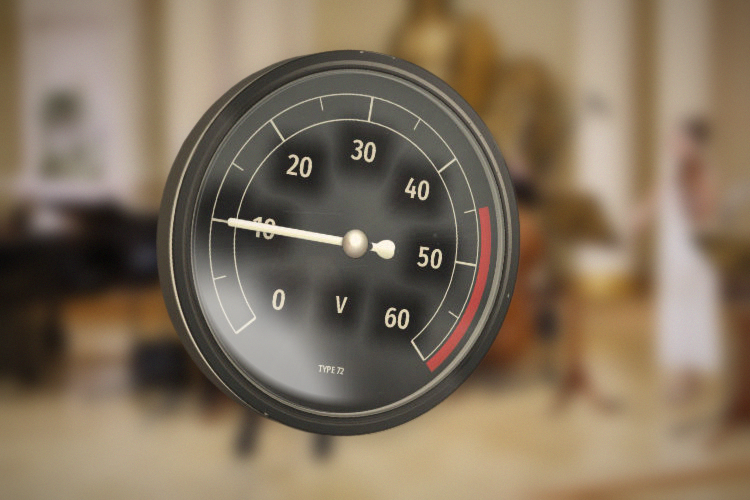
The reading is value=10 unit=V
